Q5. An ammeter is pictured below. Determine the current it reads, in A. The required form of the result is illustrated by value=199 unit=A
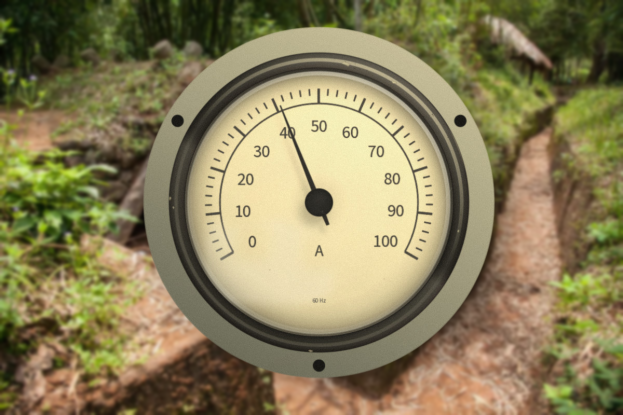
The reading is value=41 unit=A
